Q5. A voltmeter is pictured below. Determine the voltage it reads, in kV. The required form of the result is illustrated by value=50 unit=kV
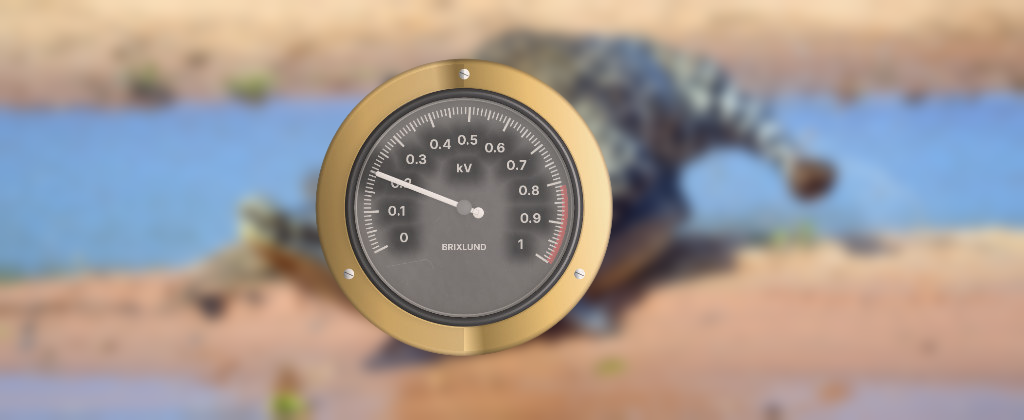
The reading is value=0.2 unit=kV
